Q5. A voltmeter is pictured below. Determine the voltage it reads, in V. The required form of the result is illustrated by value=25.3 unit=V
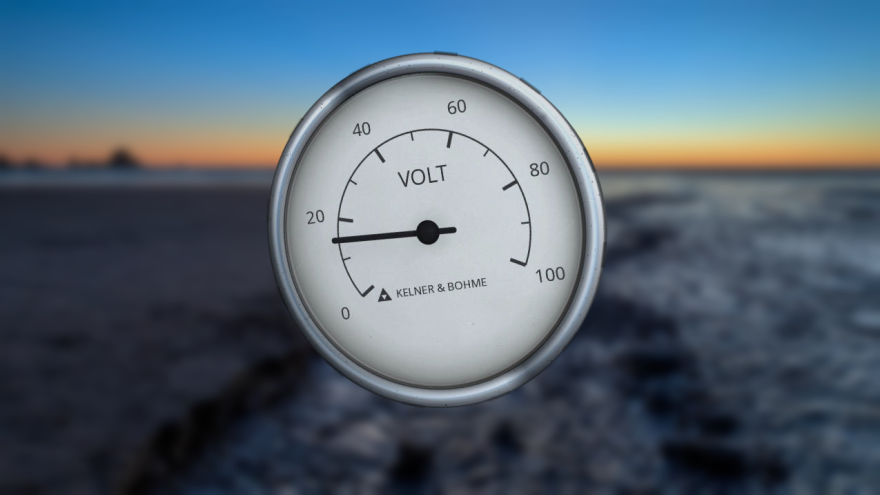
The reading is value=15 unit=V
